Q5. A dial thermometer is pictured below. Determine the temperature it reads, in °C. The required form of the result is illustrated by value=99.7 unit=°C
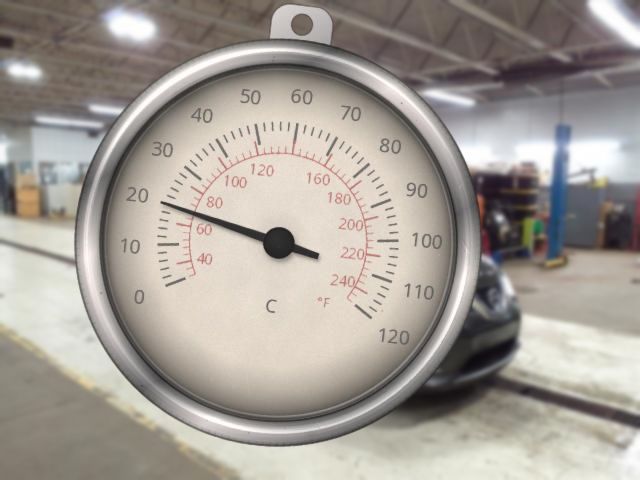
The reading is value=20 unit=°C
